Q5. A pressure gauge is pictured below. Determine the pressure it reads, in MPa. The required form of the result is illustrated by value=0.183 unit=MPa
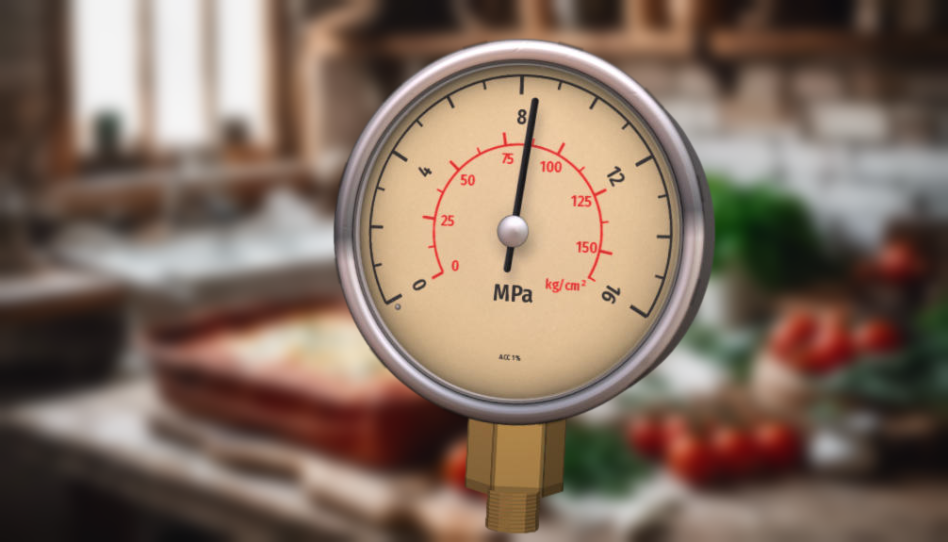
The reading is value=8.5 unit=MPa
